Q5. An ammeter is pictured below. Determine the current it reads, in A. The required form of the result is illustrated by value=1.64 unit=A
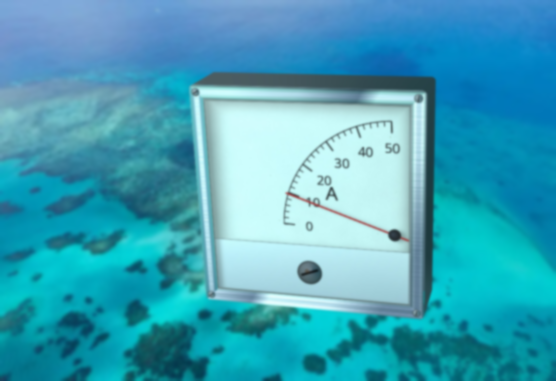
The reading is value=10 unit=A
